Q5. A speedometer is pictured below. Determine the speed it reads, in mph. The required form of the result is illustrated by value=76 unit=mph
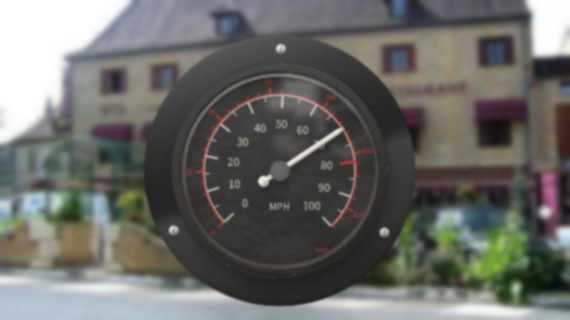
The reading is value=70 unit=mph
